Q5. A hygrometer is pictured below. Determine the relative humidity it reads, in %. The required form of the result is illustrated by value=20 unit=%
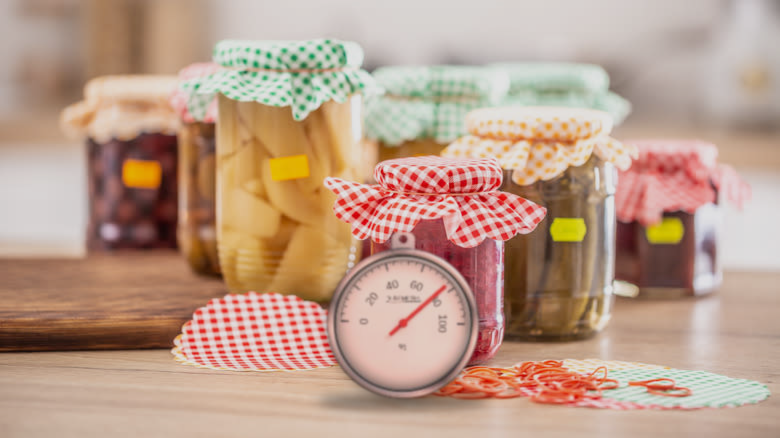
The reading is value=76 unit=%
